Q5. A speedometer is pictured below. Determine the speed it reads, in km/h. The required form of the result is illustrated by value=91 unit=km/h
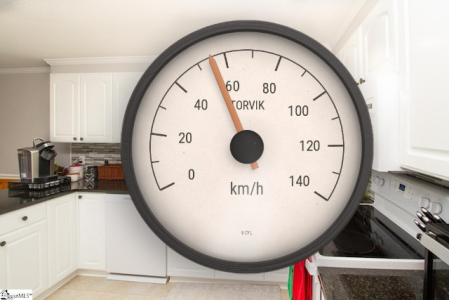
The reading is value=55 unit=km/h
